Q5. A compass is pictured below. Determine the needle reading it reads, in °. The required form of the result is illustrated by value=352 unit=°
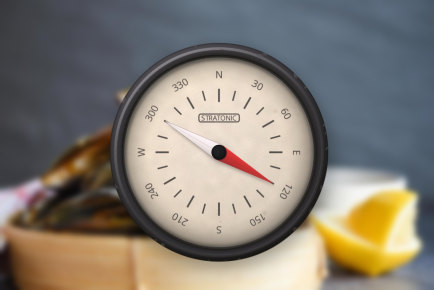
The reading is value=120 unit=°
